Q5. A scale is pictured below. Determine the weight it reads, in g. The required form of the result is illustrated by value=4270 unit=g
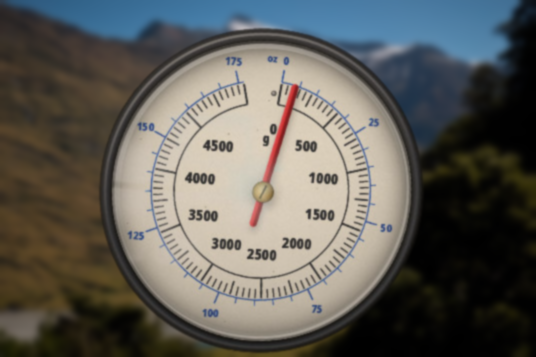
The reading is value=100 unit=g
